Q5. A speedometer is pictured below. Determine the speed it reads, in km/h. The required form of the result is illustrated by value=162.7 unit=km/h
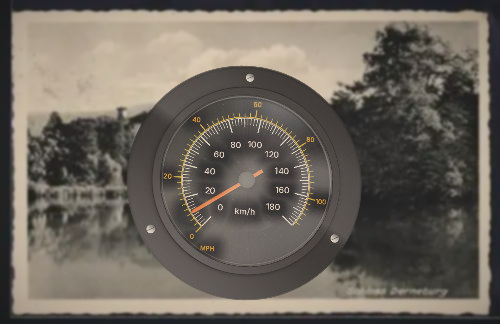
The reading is value=10 unit=km/h
